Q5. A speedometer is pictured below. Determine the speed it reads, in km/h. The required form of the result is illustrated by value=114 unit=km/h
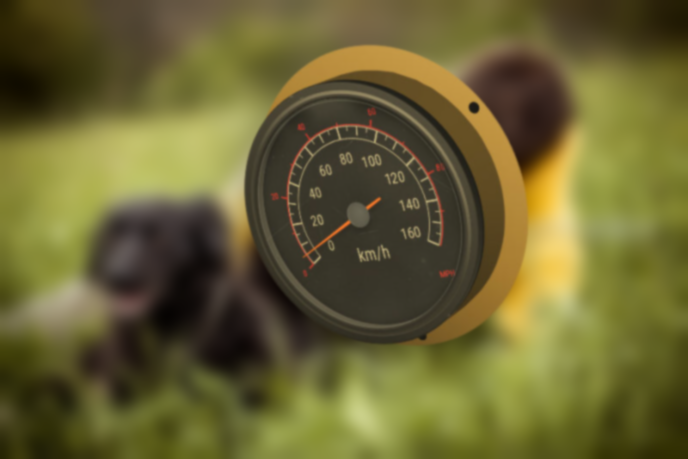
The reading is value=5 unit=km/h
